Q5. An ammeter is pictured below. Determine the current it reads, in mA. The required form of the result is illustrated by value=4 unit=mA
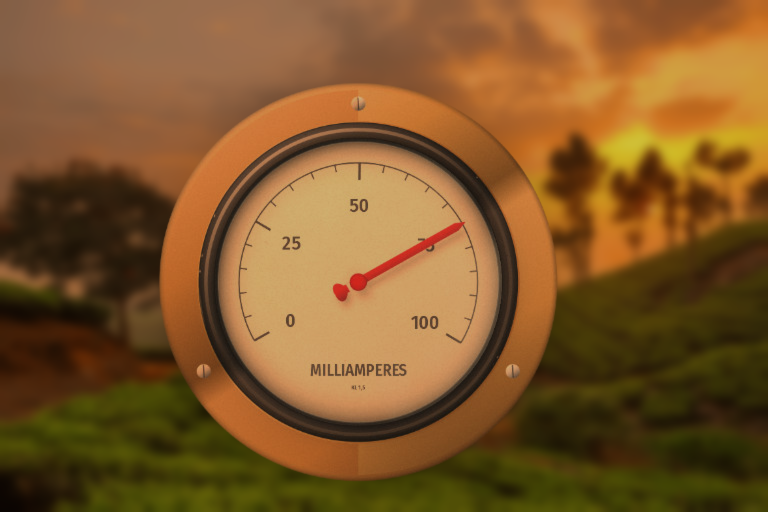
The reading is value=75 unit=mA
